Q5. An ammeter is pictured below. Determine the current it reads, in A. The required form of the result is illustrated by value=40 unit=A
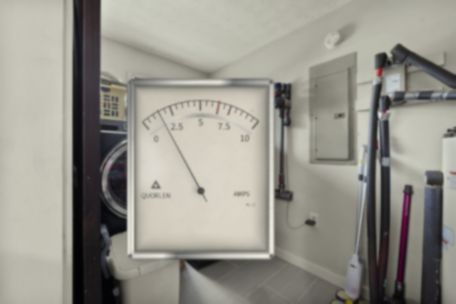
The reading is value=1.5 unit=A
